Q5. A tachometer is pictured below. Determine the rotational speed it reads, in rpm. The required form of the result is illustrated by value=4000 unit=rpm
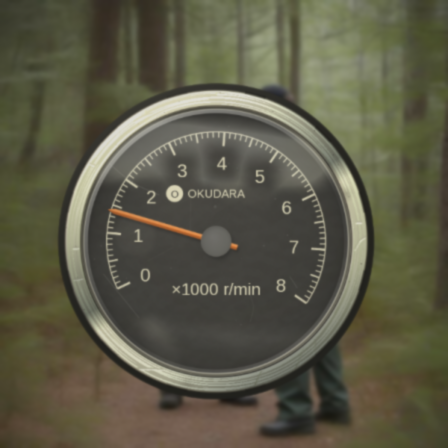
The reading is value=1400 unit=rpm
